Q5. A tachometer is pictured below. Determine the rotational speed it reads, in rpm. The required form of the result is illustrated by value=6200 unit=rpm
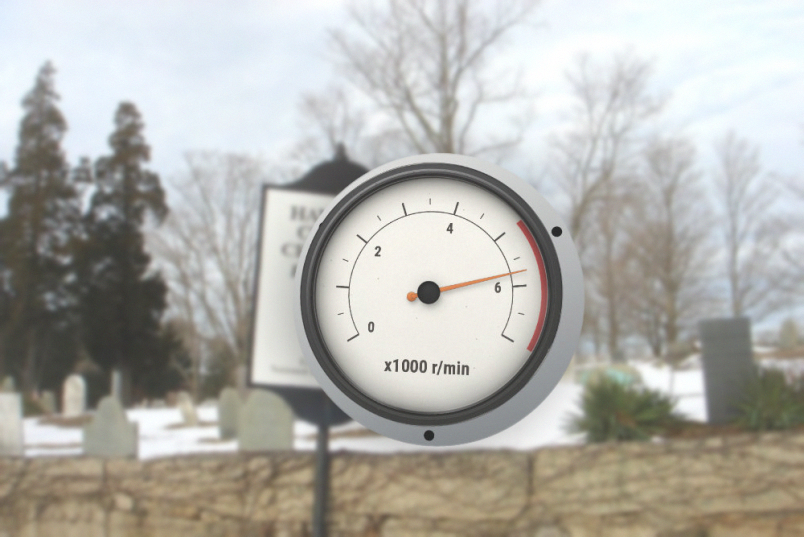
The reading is value=5750 unit=rpm
